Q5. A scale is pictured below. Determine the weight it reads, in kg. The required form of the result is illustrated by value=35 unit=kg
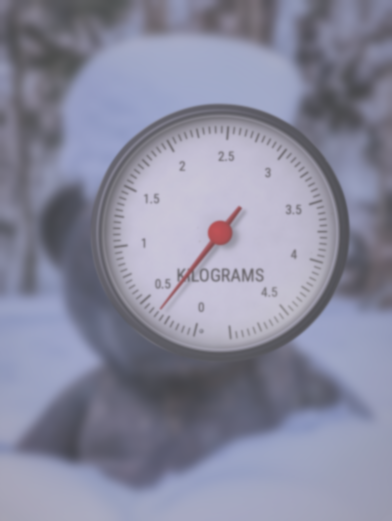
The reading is value=0.35 unit=kg
